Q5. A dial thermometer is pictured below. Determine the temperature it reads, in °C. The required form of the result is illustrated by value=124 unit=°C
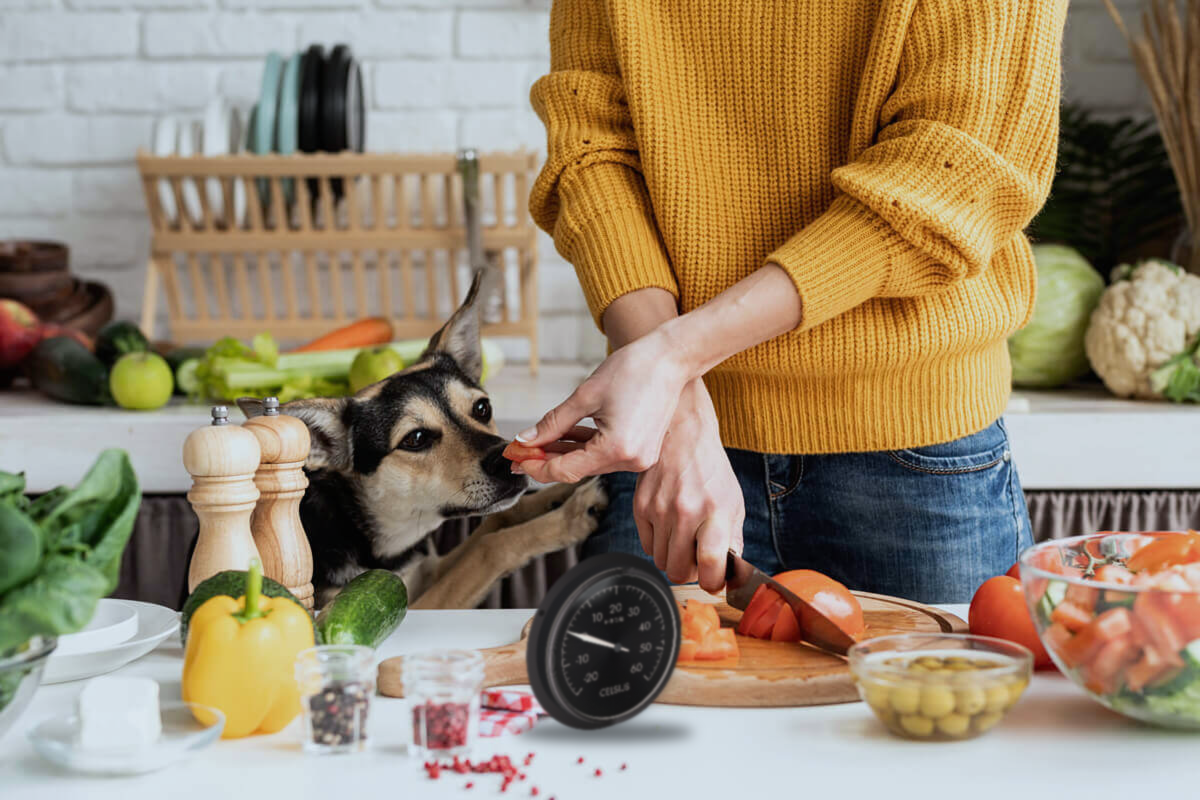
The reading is value=0 unit=°C
